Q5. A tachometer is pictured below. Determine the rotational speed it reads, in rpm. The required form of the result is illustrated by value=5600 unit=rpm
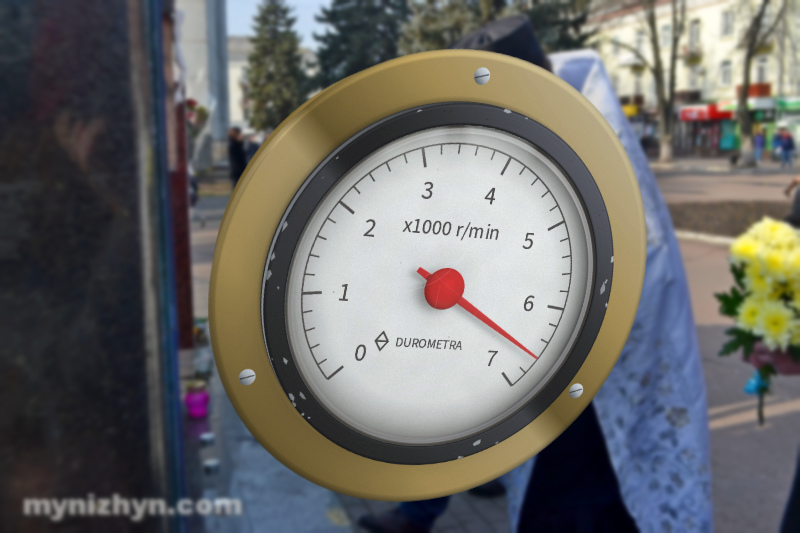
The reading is value=6600 unit=rpm
